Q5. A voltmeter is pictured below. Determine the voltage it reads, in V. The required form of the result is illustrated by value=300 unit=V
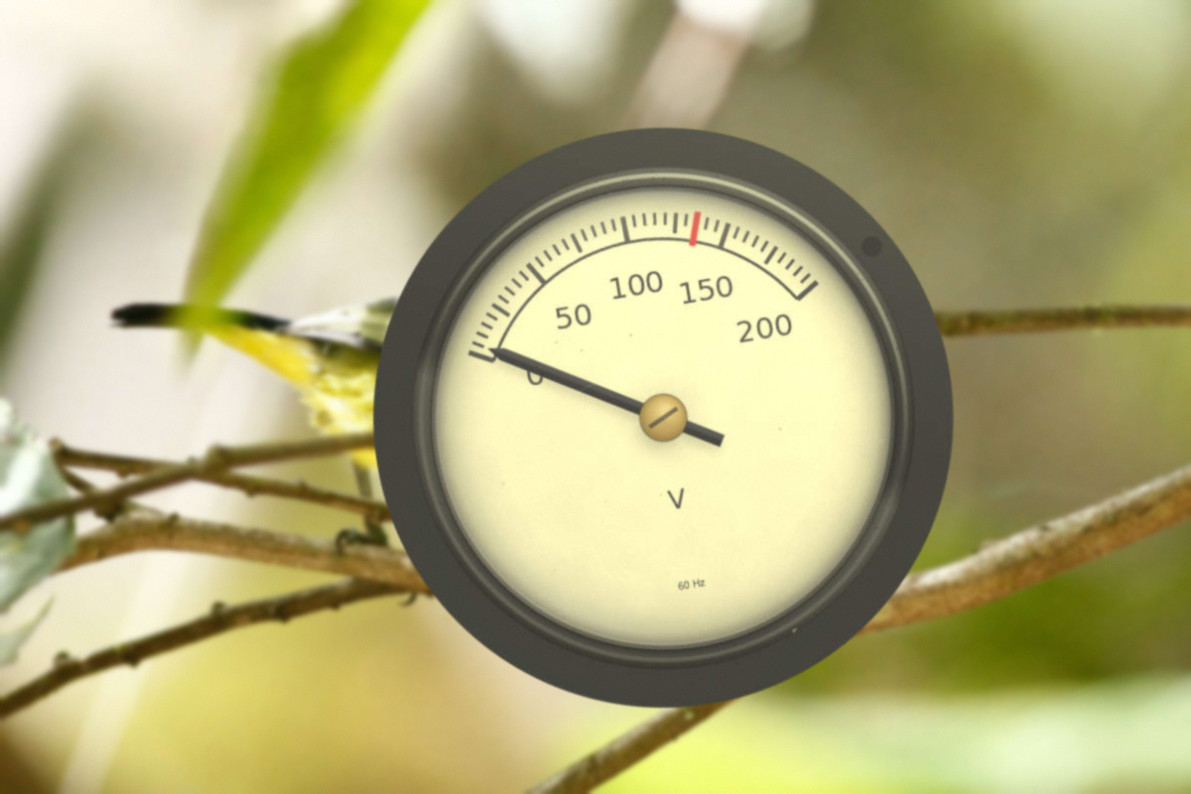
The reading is value=5 unit=V
